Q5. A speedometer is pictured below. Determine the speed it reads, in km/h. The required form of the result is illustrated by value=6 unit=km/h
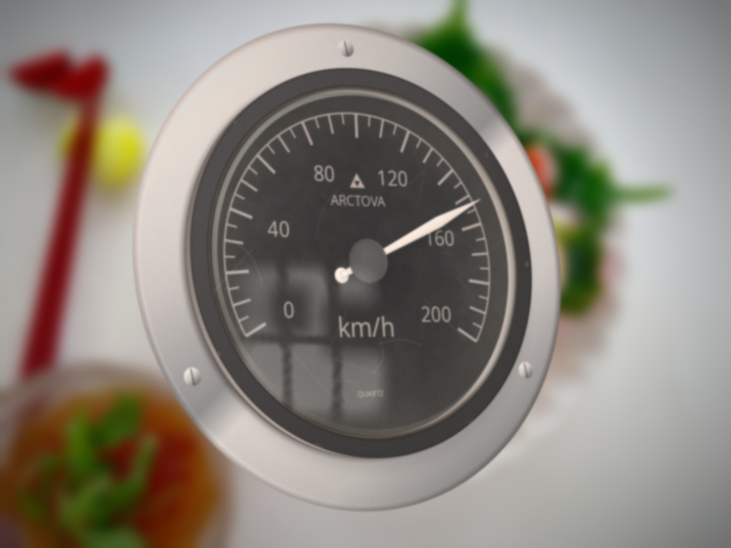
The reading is value=152.5 unit=km/h
